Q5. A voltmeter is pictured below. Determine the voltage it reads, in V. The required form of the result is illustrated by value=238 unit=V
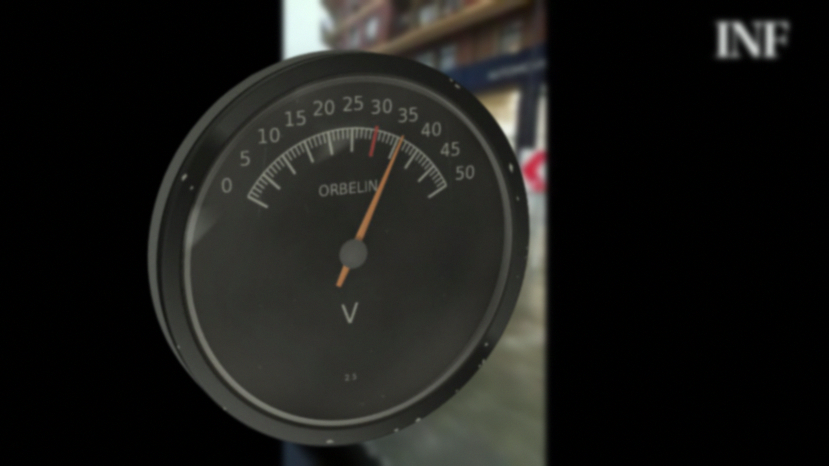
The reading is value=35 unit=V
